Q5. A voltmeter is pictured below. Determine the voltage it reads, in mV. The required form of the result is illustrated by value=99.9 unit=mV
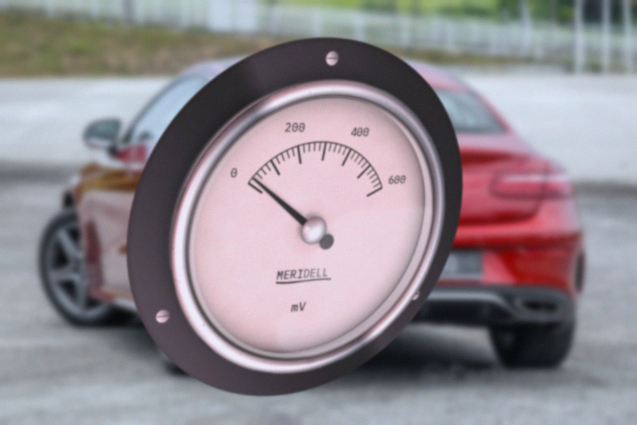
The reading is value=20 unit=mV
